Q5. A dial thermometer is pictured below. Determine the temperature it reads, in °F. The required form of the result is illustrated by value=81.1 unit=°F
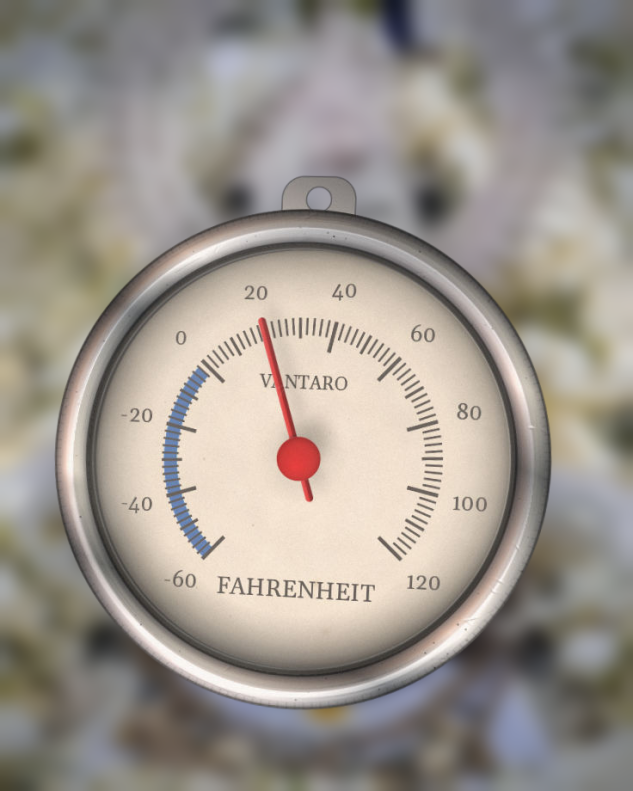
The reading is value=20 unit=°F
